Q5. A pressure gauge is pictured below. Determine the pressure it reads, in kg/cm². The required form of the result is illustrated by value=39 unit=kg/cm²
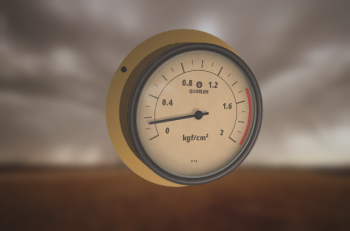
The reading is value=0.15 unit=kg/cm²
